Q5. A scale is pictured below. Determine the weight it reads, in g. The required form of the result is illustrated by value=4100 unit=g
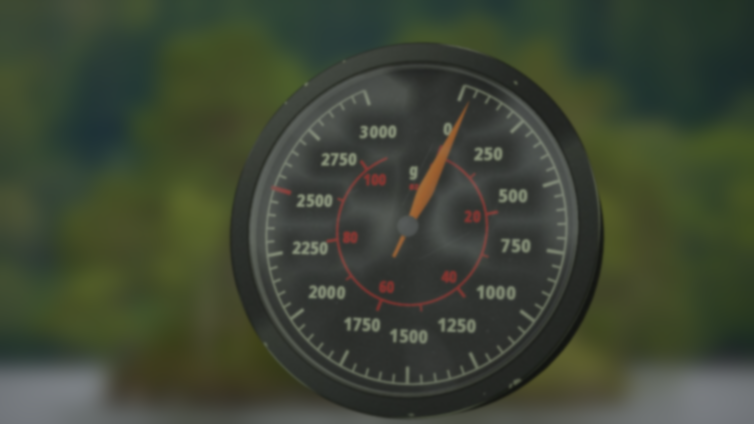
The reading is value=50 unit=g
